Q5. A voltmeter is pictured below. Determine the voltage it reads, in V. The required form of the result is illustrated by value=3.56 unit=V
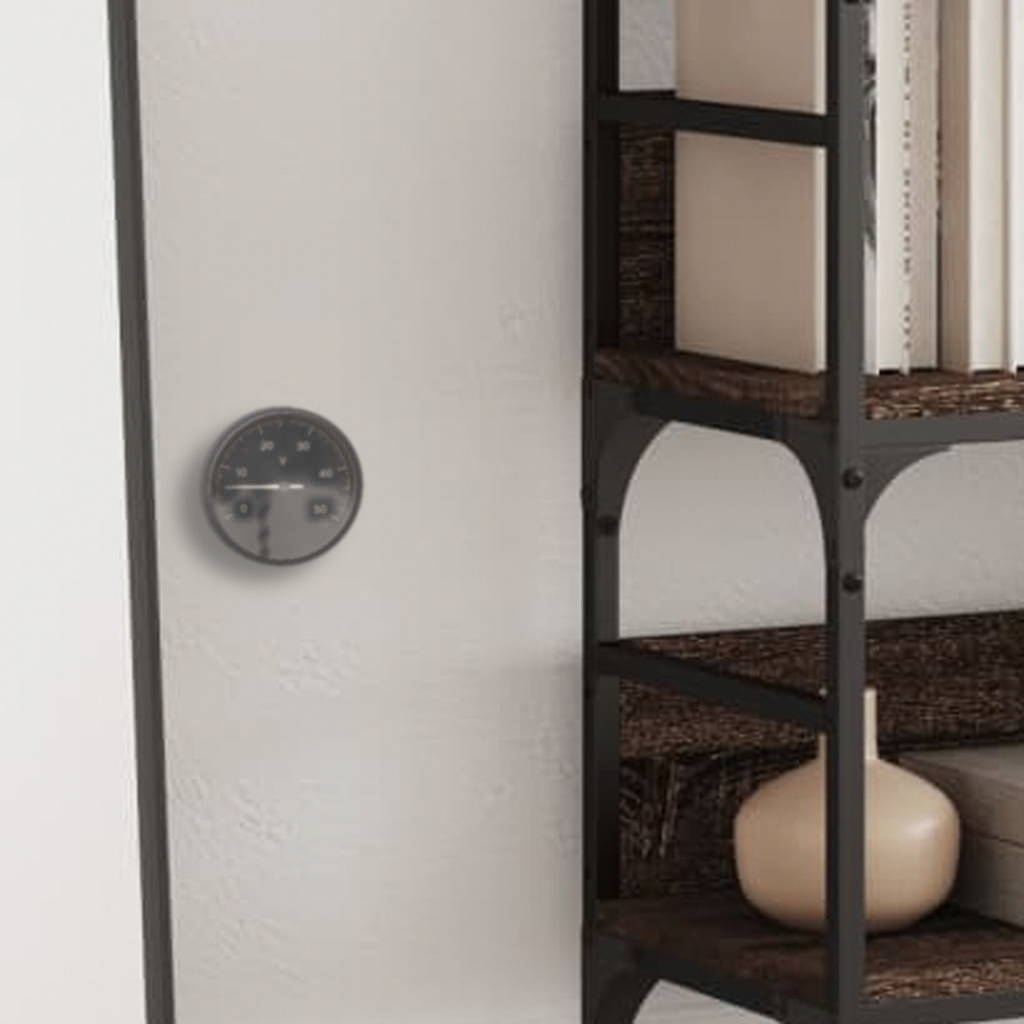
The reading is value=6 unit=V
